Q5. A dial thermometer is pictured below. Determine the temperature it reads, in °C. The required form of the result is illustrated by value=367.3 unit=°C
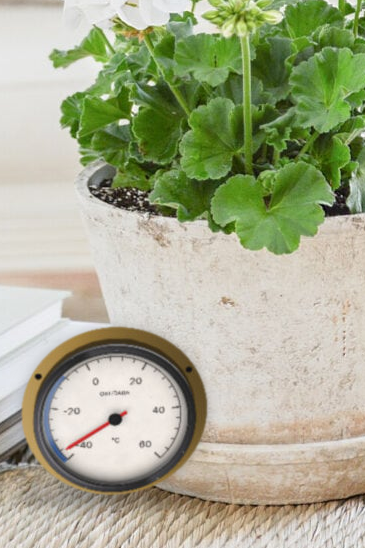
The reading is value=-36 unit=°C
